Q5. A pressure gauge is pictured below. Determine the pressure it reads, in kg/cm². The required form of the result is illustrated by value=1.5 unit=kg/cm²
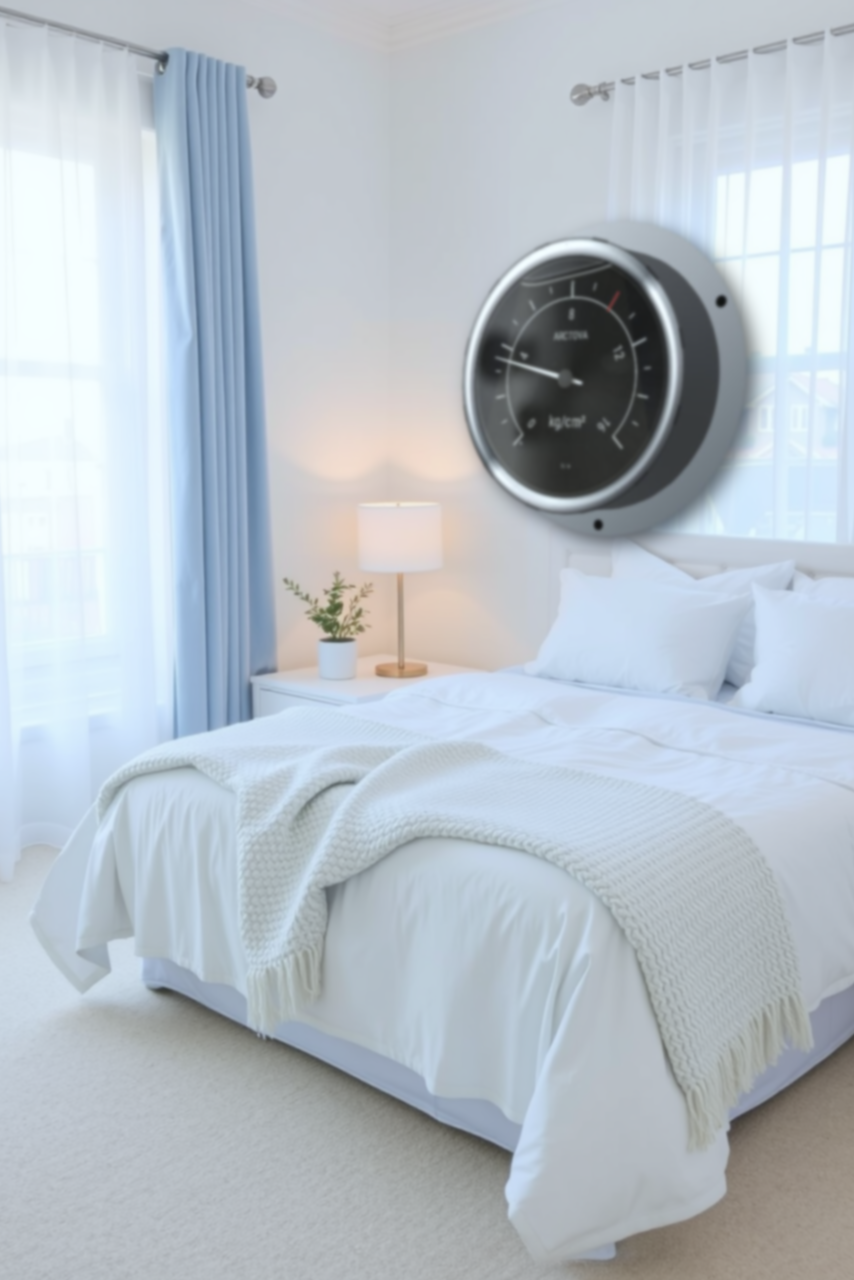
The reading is value=3.5 unit=kg/cm²
